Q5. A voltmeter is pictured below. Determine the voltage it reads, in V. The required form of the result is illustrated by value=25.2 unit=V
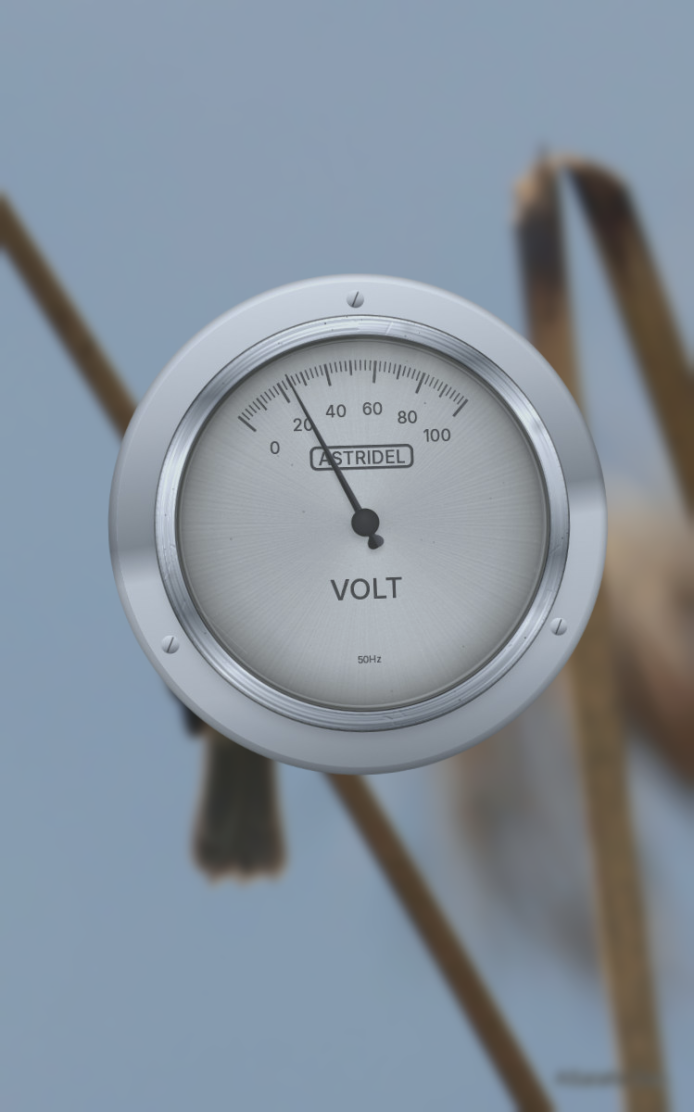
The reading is value=24 unit=V
